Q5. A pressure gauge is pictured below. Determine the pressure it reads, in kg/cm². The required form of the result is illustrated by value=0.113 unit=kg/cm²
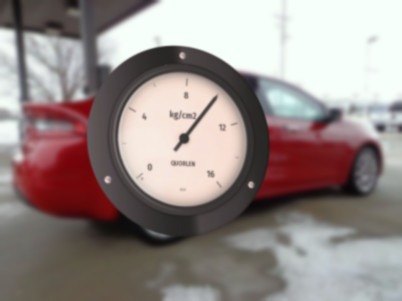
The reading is value=10 unit=kg/cm²
